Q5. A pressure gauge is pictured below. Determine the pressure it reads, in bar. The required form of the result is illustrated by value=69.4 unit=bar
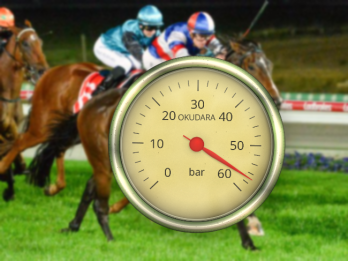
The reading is value=57 unit=bar
